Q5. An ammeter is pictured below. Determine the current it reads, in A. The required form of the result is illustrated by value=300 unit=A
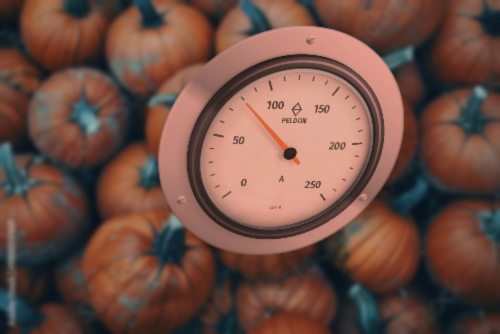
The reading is value=80 unit=A
